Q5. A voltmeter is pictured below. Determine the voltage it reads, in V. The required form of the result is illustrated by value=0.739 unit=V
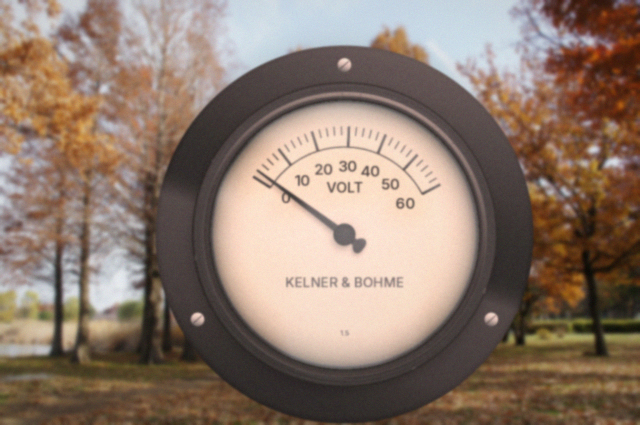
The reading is value=2 unit=V
